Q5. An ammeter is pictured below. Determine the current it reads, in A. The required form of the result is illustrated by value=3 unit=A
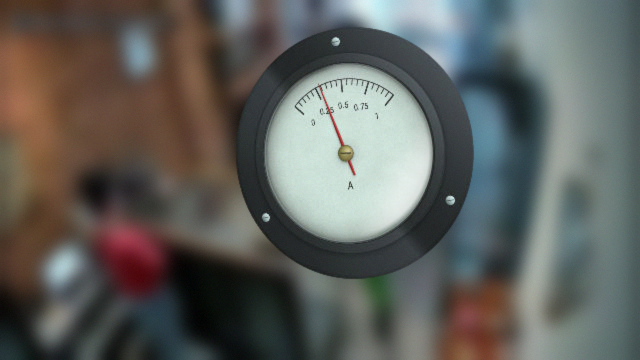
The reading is value=0.3 unit=A
